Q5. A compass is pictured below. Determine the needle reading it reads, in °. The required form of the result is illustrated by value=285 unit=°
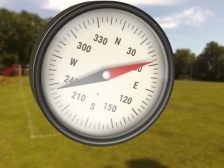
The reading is value=55 unit=°
